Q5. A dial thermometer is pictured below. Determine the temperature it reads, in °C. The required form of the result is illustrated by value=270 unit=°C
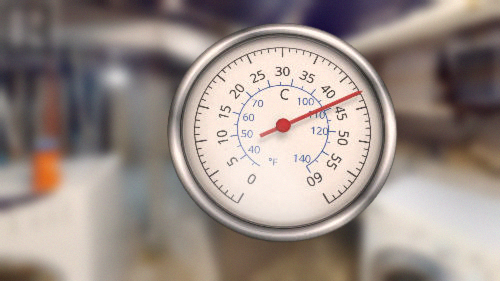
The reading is value=43 unit=°C
